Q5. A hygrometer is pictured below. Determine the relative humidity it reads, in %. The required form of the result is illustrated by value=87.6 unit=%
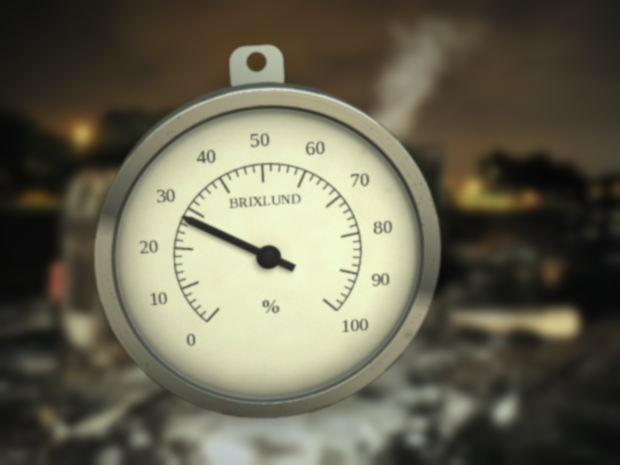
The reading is value=28 unit=%
